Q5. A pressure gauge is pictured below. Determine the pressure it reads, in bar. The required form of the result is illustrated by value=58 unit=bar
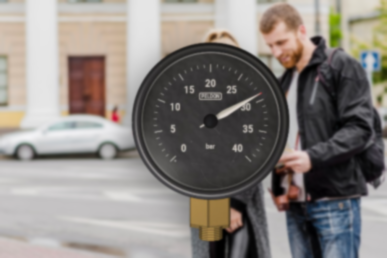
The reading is value=29 unit=bar
